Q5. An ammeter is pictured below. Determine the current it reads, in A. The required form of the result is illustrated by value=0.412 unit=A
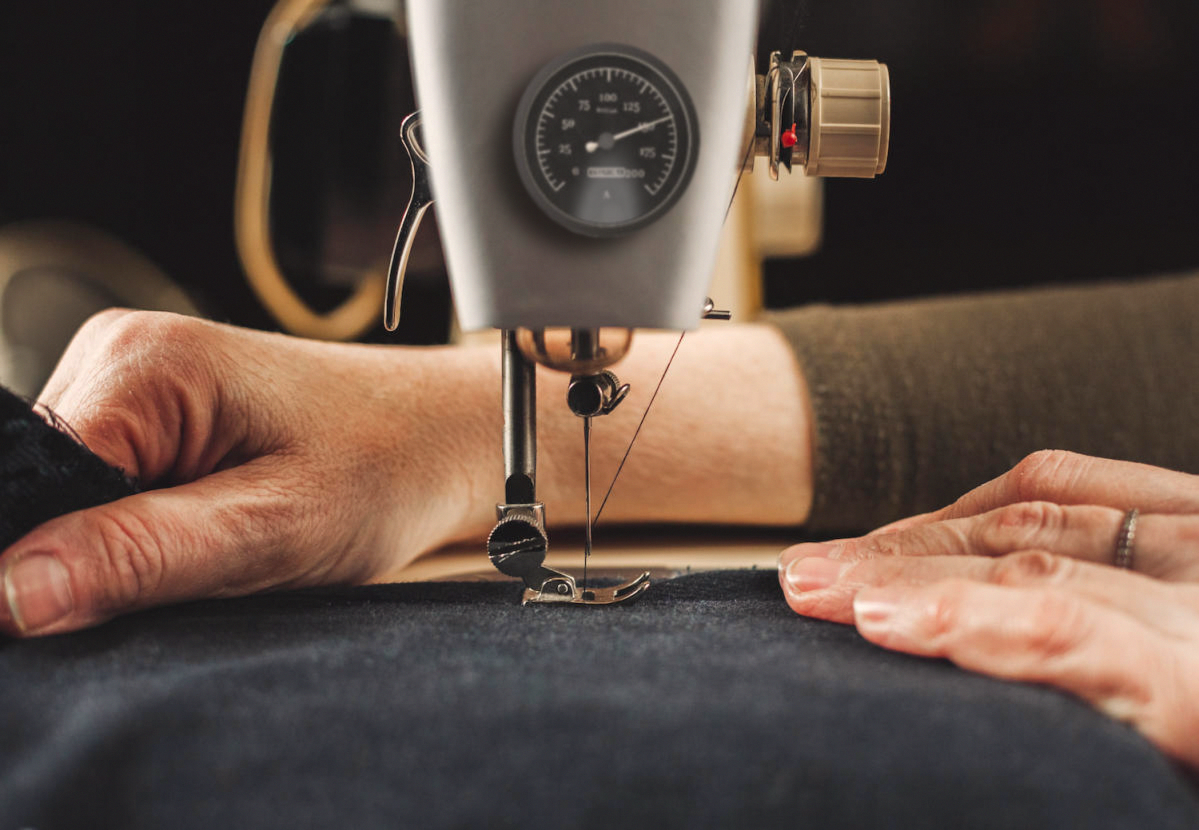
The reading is value=150 unit=A
